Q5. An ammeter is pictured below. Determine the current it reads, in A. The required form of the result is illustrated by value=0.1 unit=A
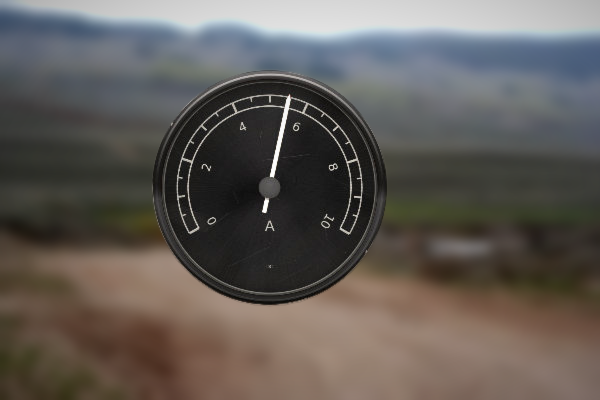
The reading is value=5.5 unit=A
